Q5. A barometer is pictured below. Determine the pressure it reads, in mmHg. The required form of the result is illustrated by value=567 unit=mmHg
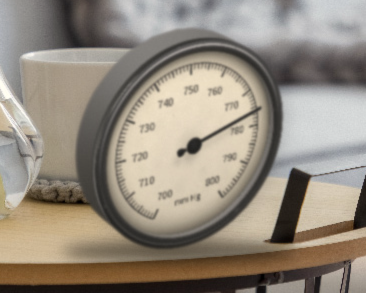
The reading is value=775 unit=mmHg
